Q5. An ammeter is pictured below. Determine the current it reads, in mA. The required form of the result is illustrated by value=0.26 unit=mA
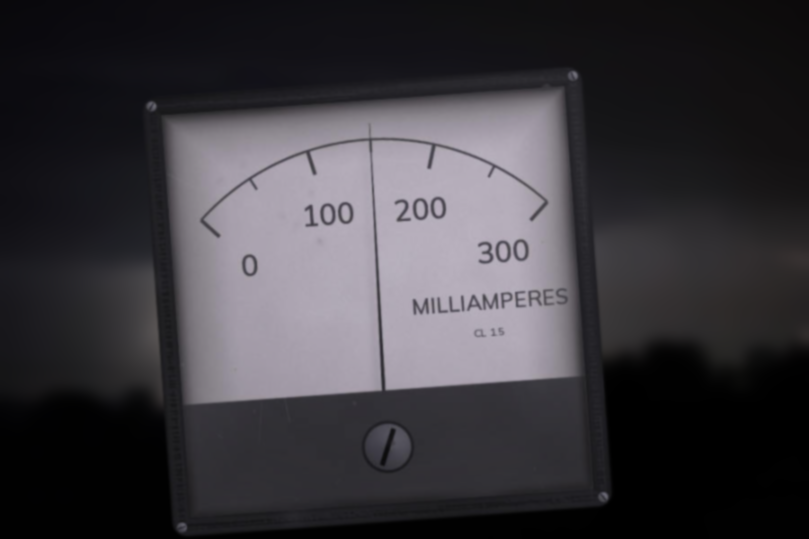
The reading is value=150 unit=mA
